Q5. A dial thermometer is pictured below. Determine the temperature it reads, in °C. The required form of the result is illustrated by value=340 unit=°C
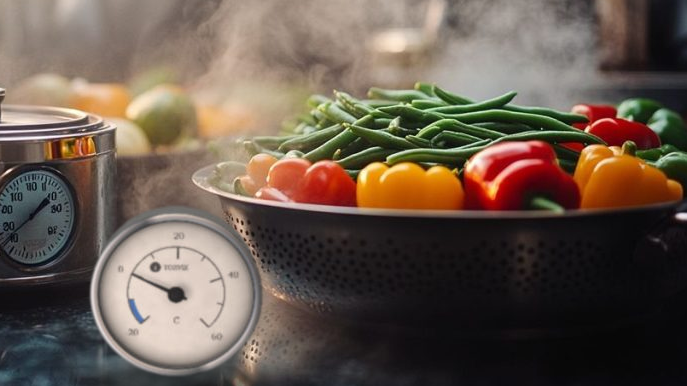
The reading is value=0 unit=°C
